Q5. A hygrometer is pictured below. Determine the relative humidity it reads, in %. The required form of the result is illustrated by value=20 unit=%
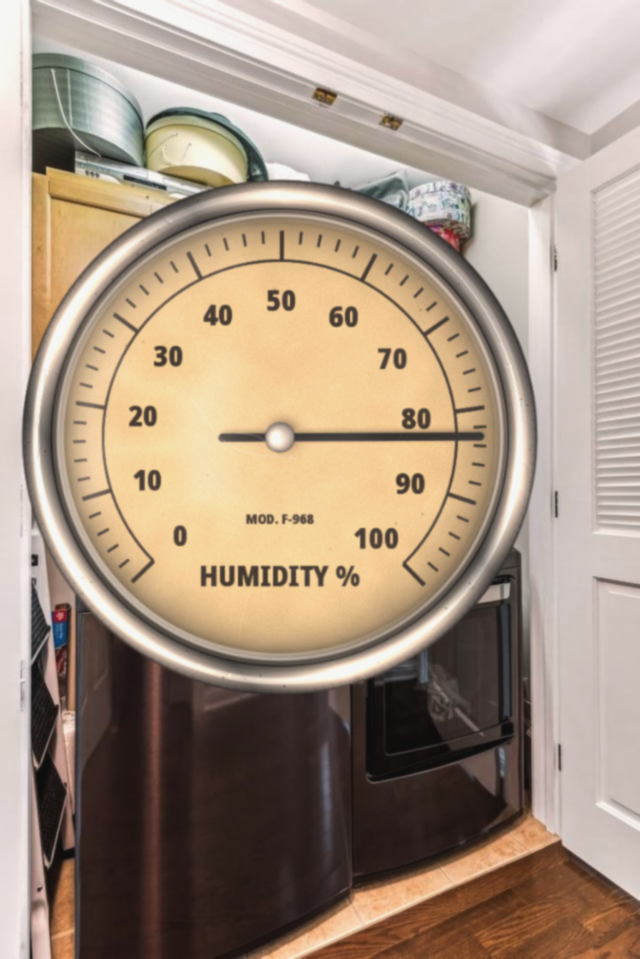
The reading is value=83 unit=%
